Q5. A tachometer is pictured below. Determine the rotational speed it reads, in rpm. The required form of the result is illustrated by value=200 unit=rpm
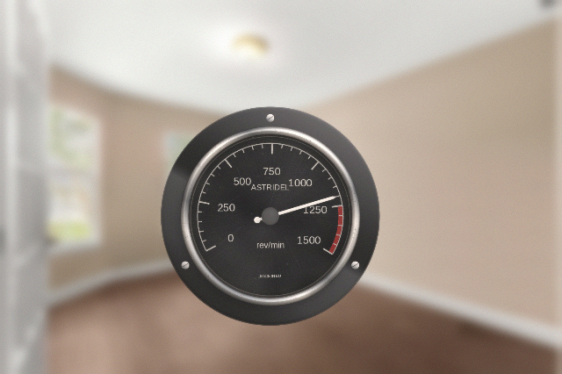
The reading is value=1200 unit=rpm
